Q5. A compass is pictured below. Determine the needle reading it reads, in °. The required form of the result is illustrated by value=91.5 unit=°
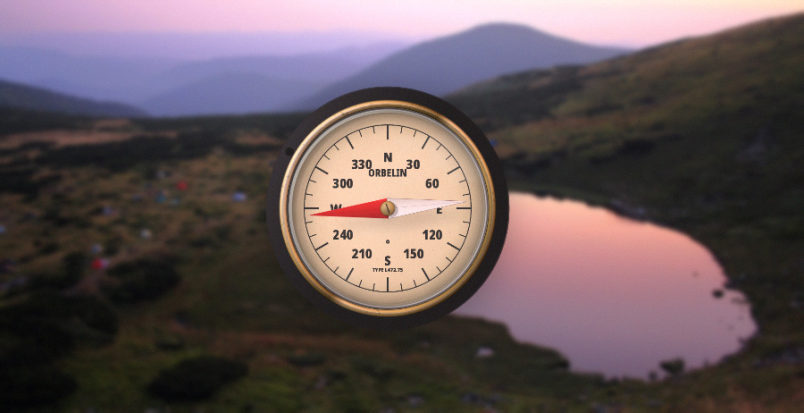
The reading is value=265 unit=°
